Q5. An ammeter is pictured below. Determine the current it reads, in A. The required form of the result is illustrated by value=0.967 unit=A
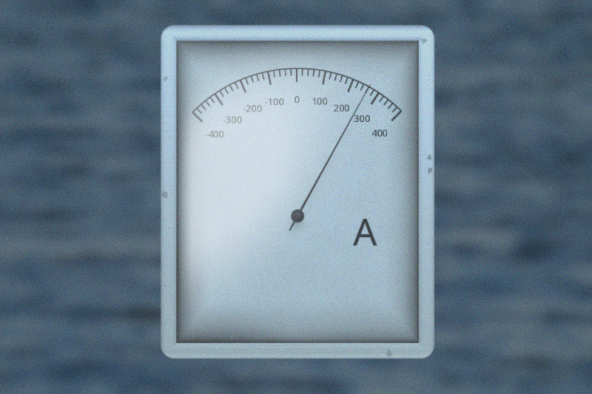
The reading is value=260 unit=A
